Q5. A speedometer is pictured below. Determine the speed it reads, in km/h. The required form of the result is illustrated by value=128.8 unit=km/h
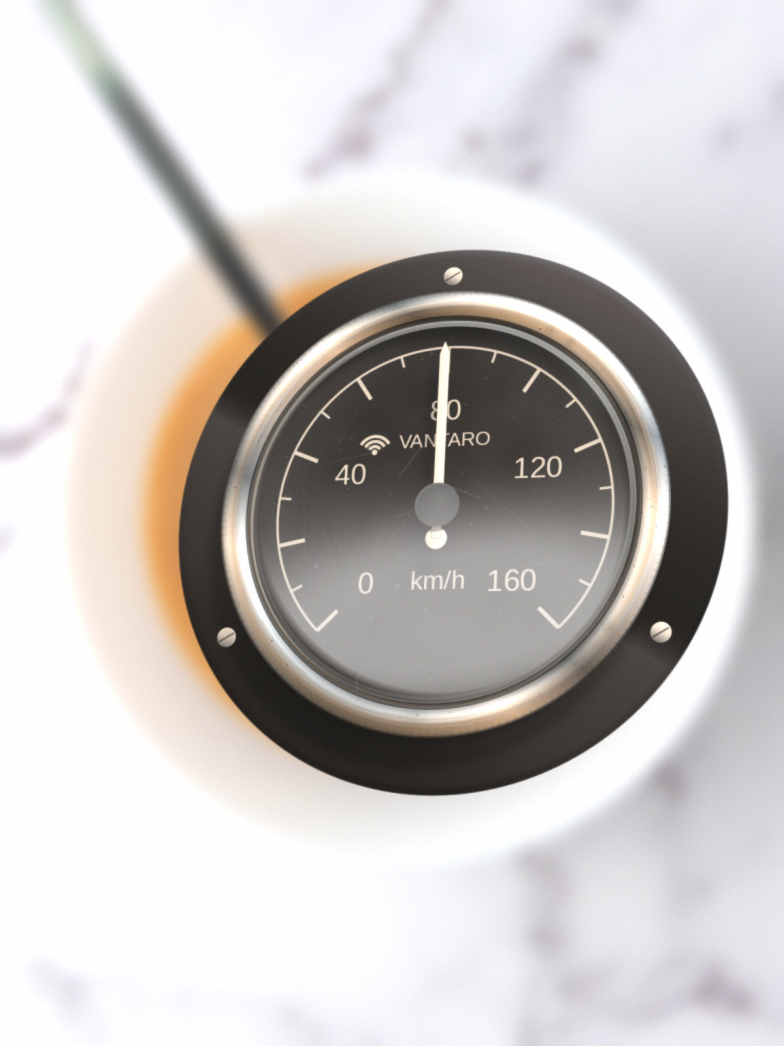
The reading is value=80 unit=km/h
